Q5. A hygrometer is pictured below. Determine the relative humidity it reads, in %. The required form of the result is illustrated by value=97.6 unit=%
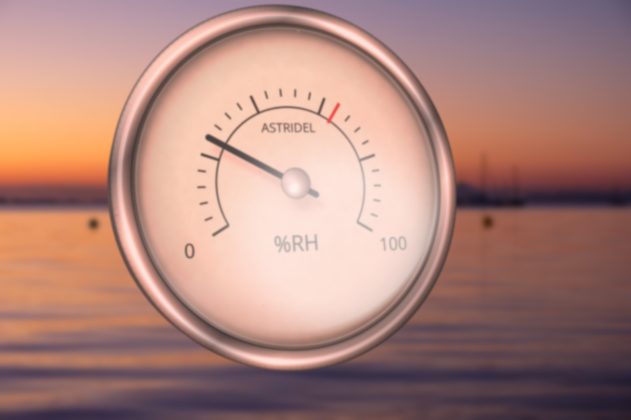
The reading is value=24 unit=%
